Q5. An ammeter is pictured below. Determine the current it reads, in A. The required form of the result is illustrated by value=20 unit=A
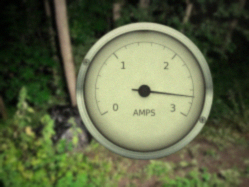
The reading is value=2.7 unit=A
